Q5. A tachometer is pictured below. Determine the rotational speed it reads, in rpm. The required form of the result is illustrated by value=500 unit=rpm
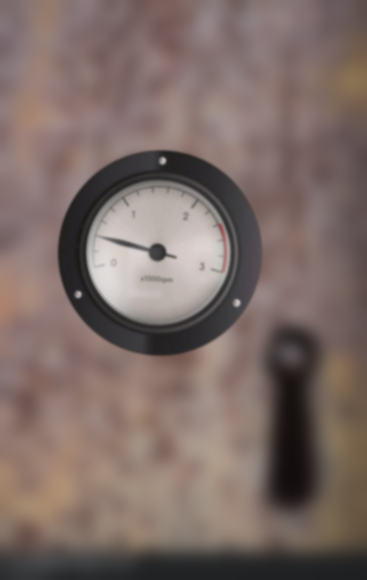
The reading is value=400 unit=rpm
